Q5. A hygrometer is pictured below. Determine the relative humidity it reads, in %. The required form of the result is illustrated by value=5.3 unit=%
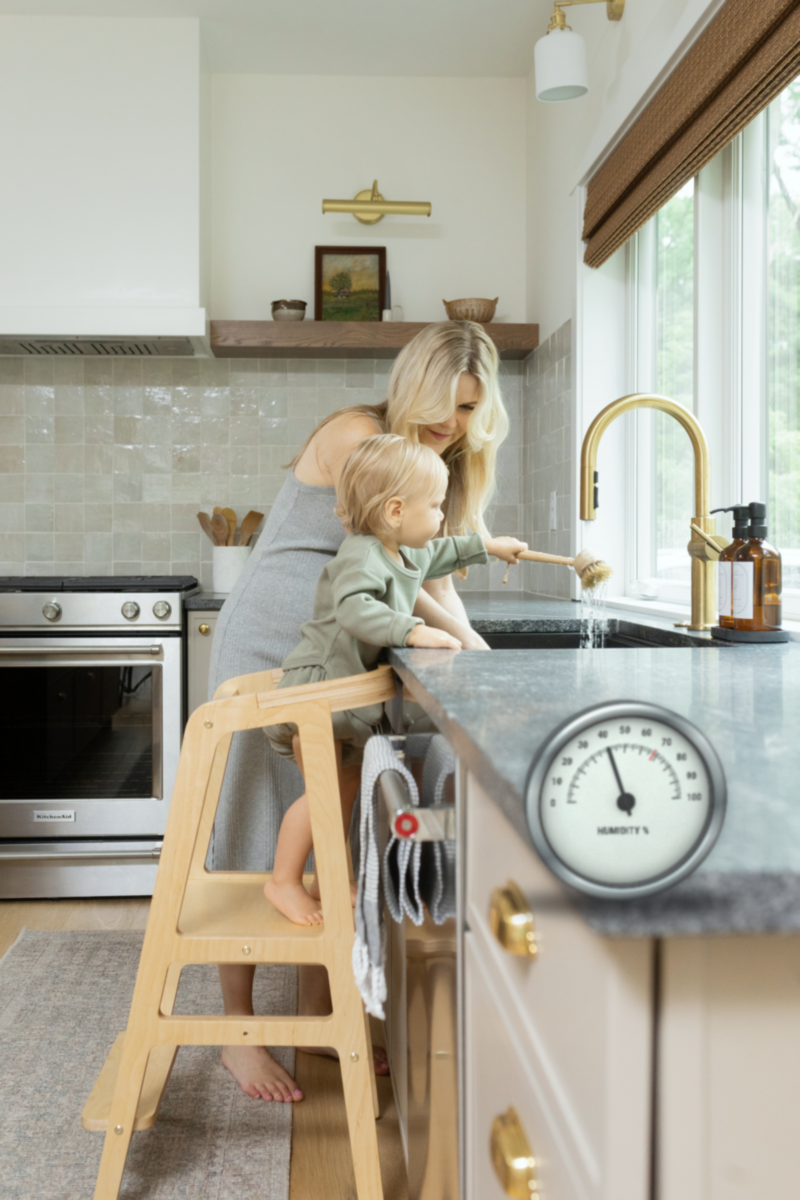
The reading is value=40 unit=%
